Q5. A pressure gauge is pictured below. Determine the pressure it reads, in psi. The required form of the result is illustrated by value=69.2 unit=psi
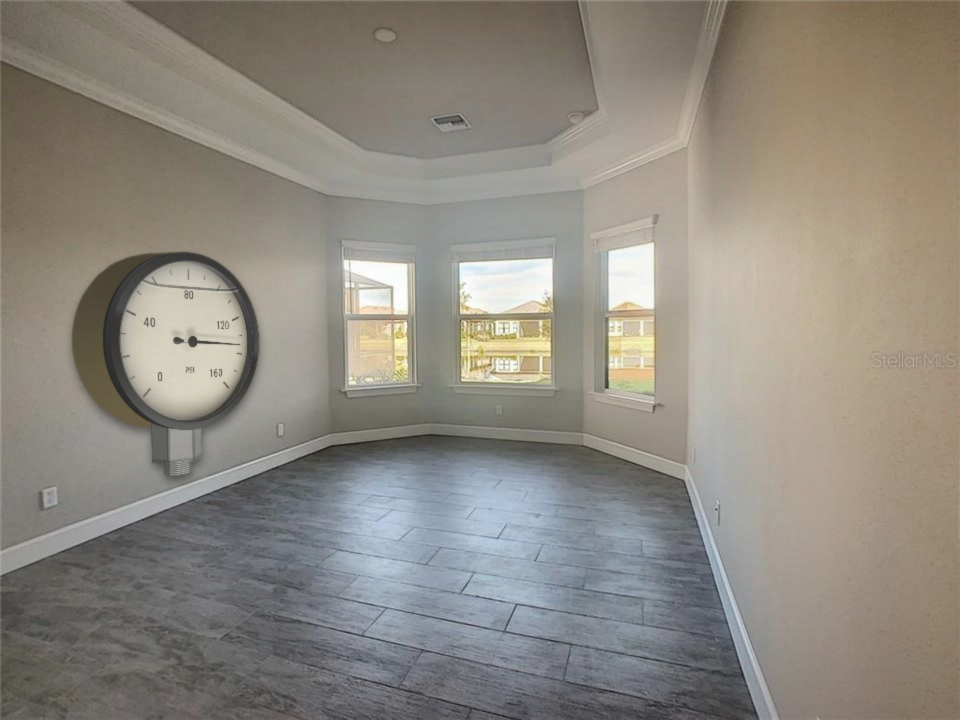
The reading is value=135 unit=psi
